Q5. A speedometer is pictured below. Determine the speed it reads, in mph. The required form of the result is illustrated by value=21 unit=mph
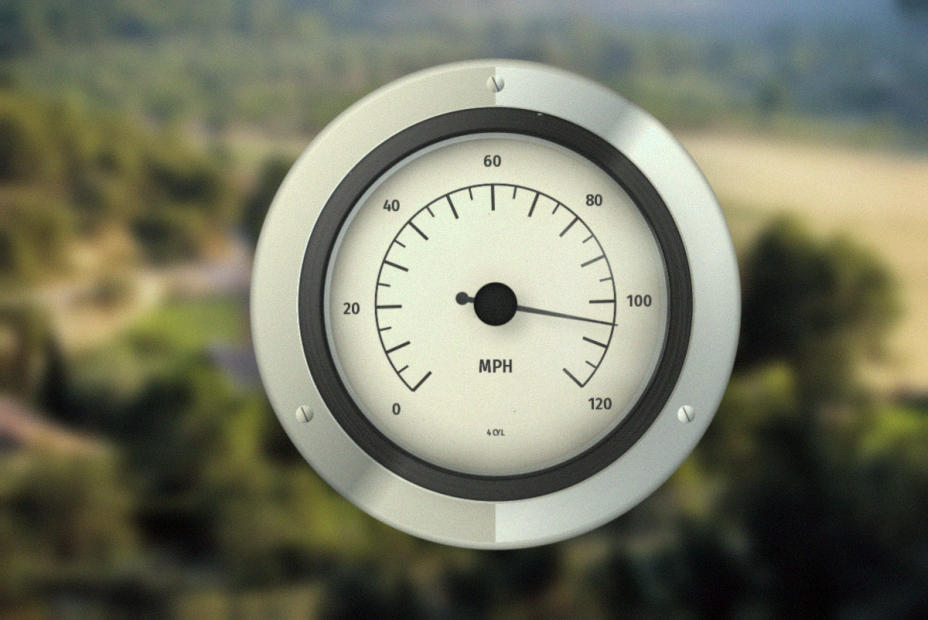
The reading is value=105 unit=mph
